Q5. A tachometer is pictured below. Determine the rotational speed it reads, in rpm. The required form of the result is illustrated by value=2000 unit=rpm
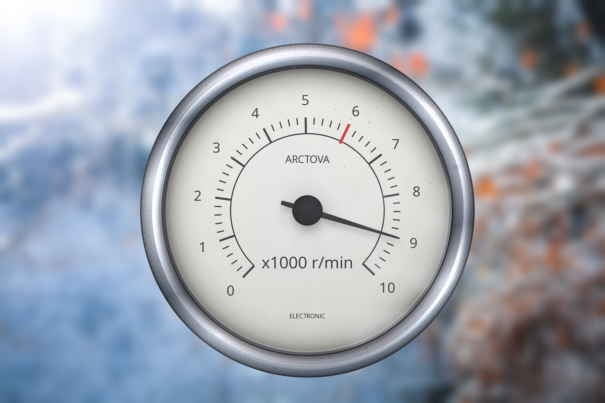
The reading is value=9000 unit=rpm
